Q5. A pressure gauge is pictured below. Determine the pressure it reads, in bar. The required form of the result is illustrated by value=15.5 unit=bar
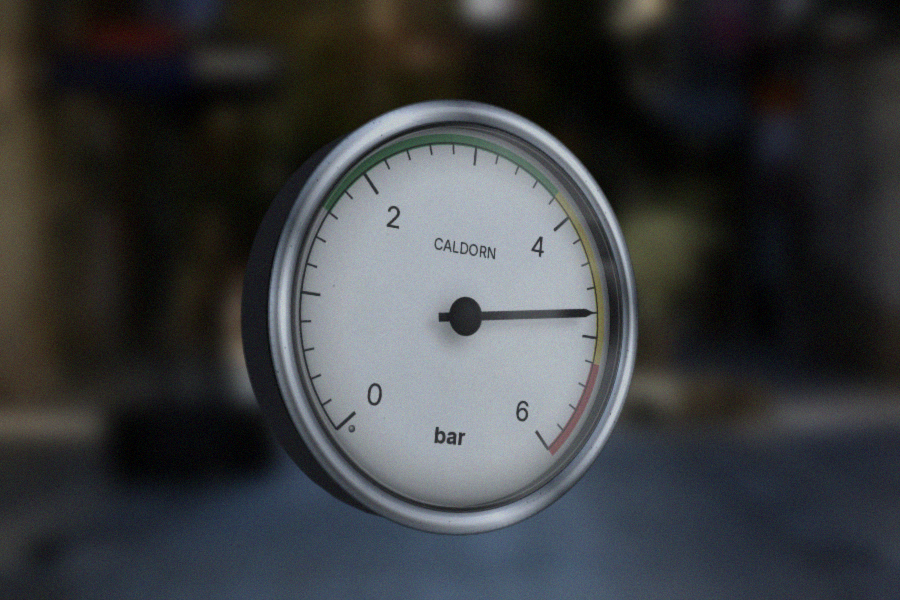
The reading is value=4.8 unit=bar
